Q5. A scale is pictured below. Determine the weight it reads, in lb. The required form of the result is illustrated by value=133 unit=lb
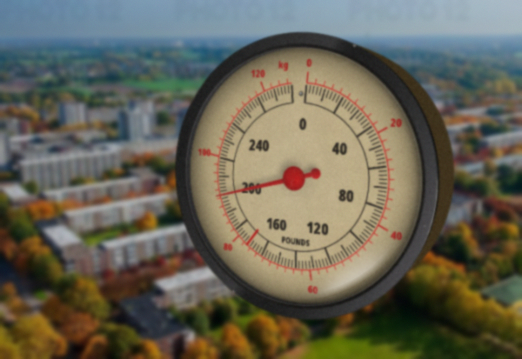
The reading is value=200 unit=lb
